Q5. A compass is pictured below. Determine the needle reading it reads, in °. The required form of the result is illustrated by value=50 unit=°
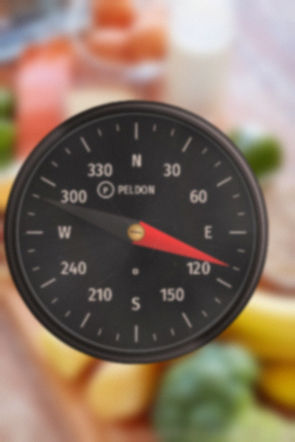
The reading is value=110 unit=°
